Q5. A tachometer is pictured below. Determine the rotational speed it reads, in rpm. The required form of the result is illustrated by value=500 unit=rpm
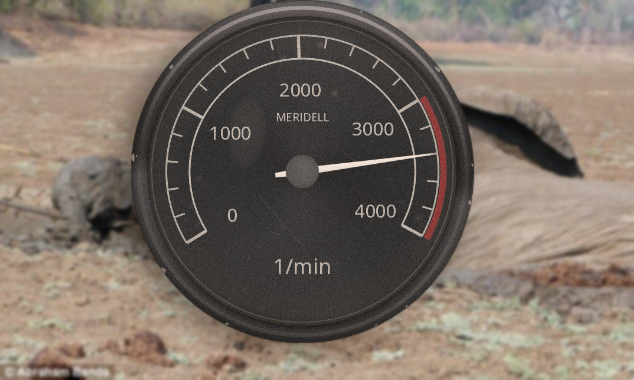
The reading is value=3400 unit=rpm
